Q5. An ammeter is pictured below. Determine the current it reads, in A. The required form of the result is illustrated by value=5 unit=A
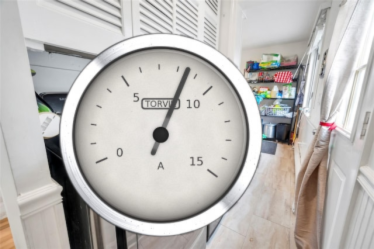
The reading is value=8.5 unit=A
